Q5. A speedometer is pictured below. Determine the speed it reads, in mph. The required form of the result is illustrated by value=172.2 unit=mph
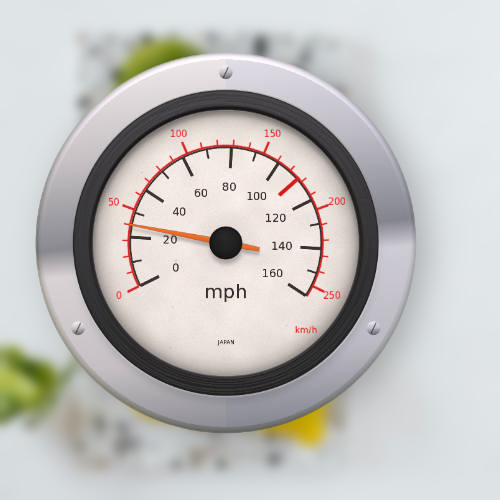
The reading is value=25 unit=mph
